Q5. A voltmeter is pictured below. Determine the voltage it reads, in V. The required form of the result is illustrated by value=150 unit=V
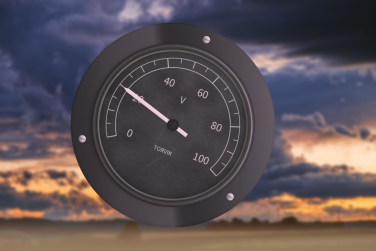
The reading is value=20 unit=V
